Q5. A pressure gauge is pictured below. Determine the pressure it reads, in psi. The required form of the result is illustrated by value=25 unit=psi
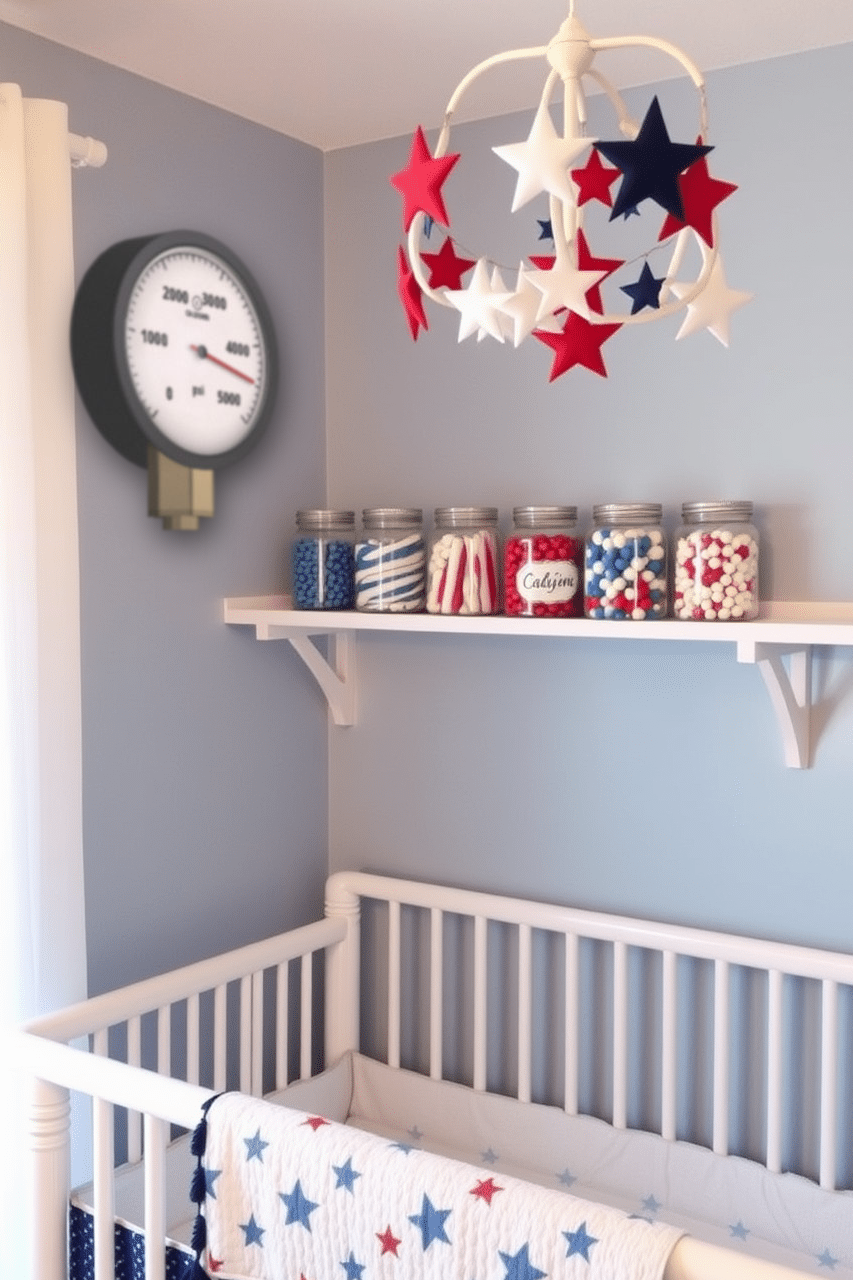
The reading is value=4500 unit=psi
